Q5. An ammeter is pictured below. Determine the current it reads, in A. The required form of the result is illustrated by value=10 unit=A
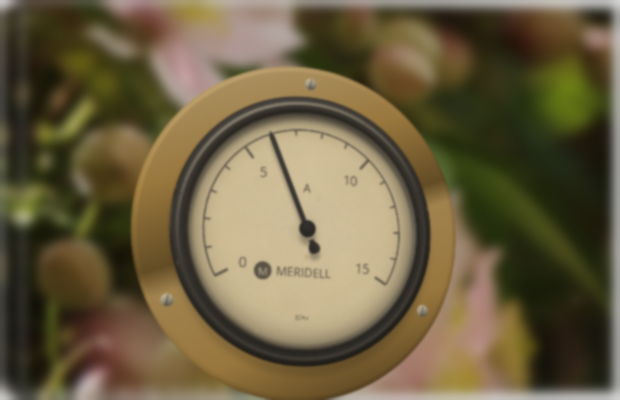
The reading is value=6 unit=A
